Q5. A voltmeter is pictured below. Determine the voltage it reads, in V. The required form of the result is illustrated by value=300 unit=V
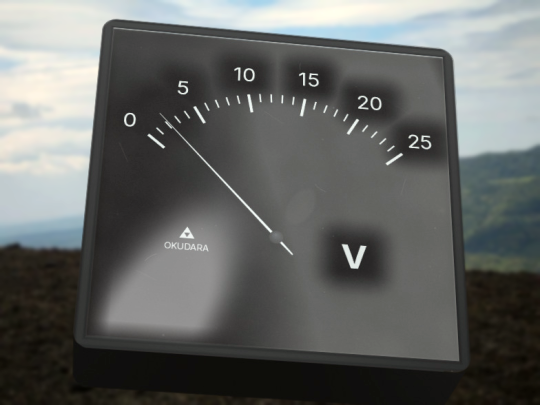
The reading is value=2 unit=V
